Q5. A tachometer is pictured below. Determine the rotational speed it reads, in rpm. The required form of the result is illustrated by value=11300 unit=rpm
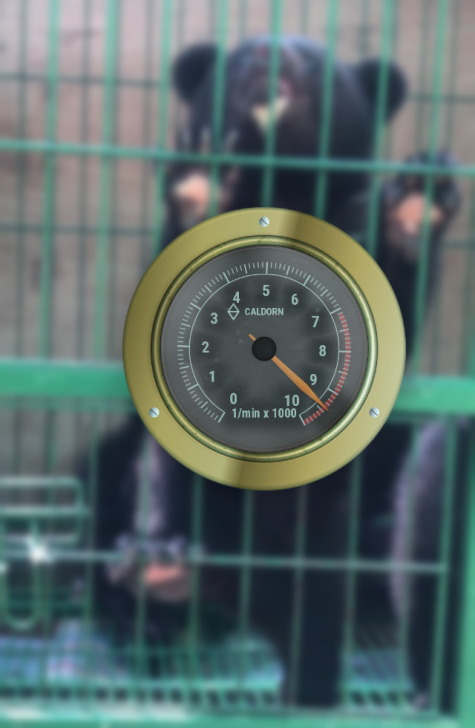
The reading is value=9400 unit=rpm
